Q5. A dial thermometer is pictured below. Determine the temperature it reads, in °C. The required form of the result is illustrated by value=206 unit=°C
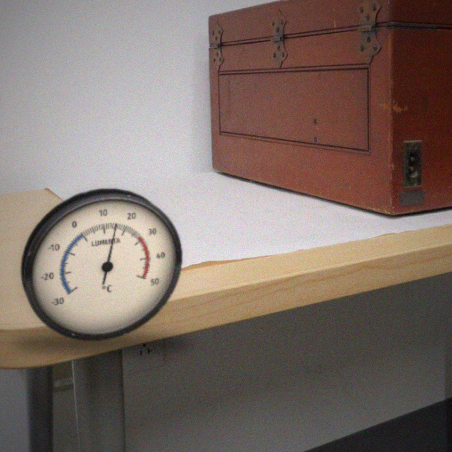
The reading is value=15 unit=°C
